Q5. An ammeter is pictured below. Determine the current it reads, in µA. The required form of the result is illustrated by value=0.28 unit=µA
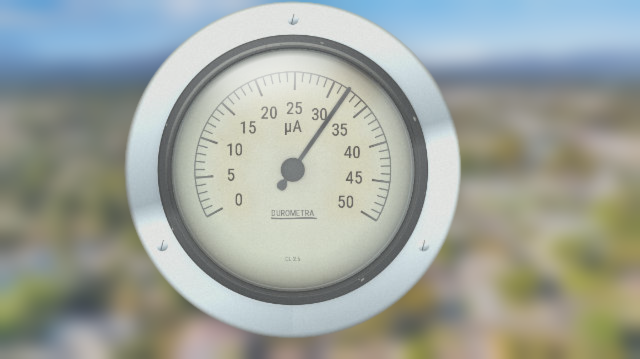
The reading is value=32 unit=µA
